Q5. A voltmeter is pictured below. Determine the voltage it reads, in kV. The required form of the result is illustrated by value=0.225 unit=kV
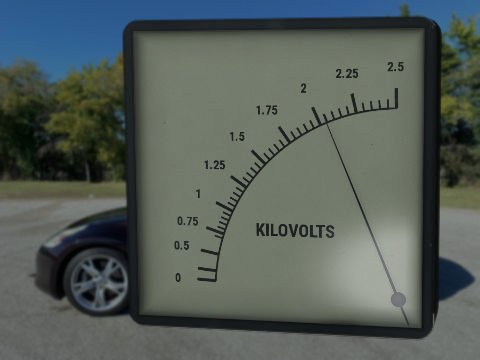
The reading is value=2.05 unit=kV
